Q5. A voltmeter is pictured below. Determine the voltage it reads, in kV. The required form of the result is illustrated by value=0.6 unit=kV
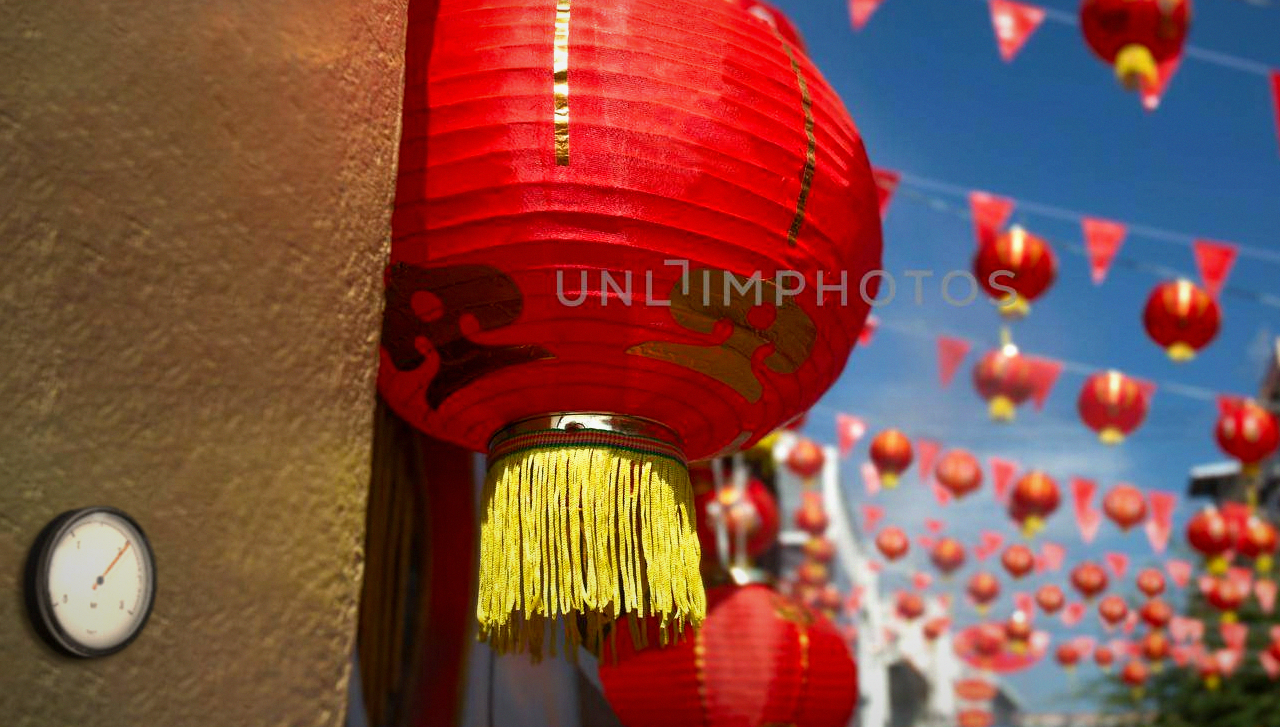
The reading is value=2 unit=kV
